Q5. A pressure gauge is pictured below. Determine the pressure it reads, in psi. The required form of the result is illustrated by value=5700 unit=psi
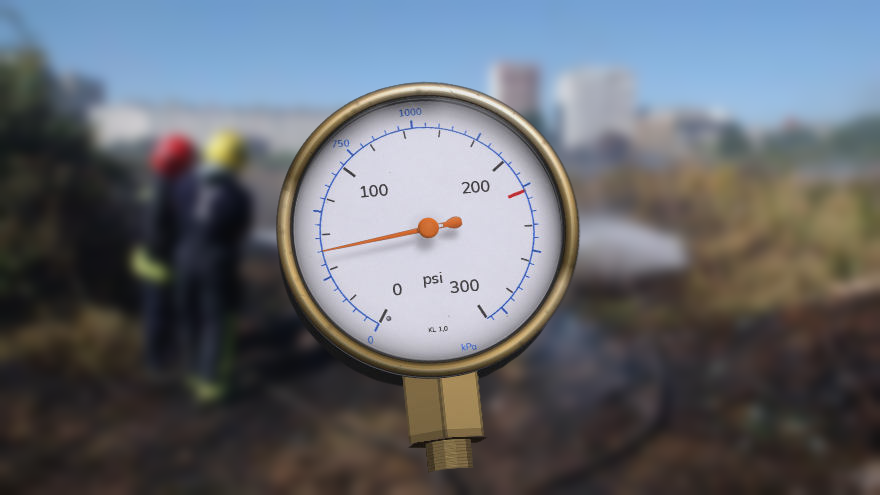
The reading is value=50 unit=psi
